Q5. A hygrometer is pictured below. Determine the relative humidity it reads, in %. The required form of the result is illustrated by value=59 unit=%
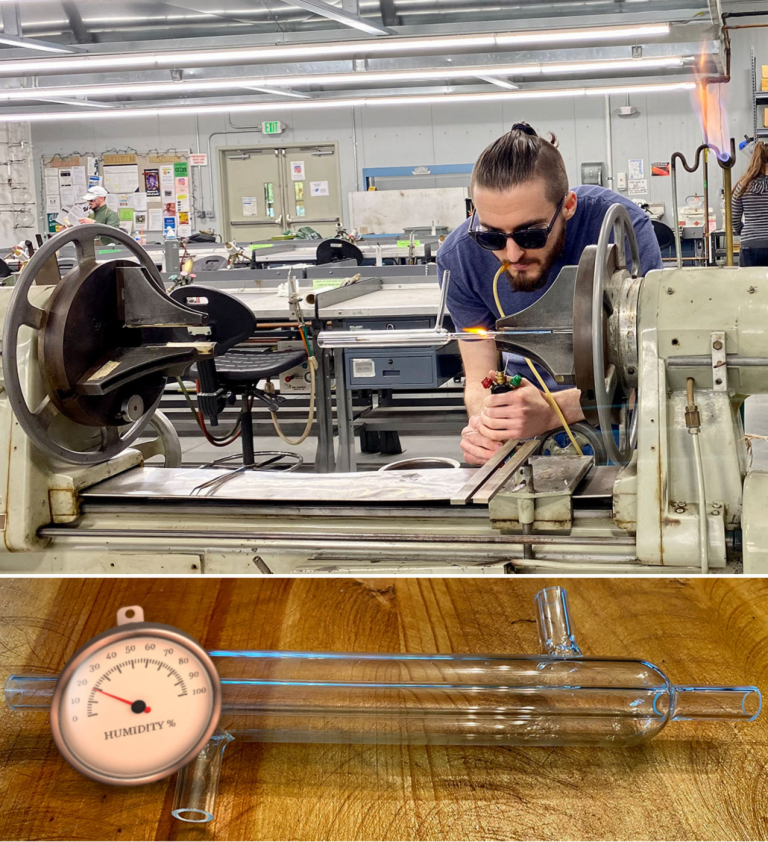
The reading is value=20 unit=%
